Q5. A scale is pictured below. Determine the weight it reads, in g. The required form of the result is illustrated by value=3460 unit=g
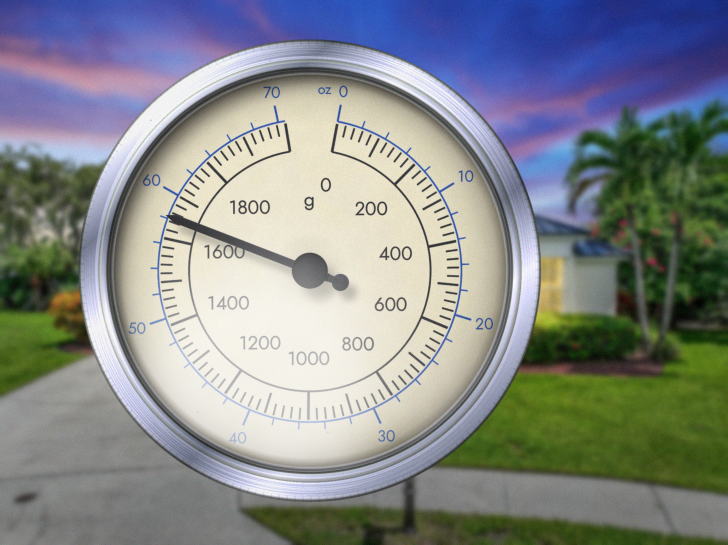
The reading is value=1650 unit=g
